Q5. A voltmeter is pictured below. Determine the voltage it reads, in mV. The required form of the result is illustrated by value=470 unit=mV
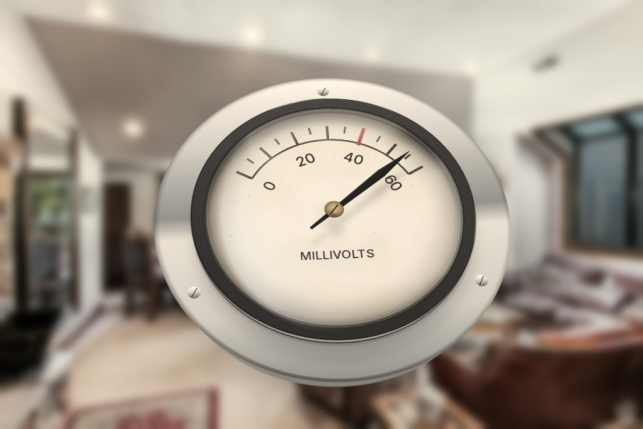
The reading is value=55 unit=mV
